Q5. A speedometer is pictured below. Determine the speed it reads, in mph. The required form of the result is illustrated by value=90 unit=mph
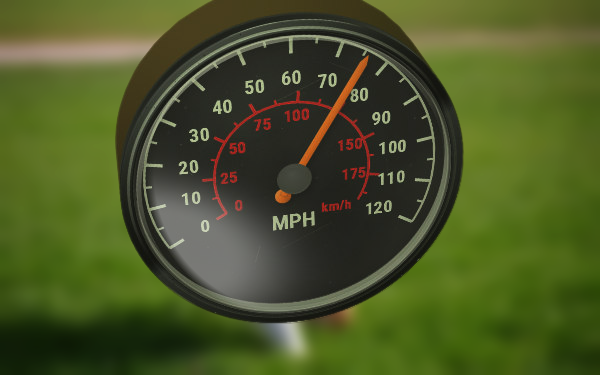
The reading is value=75 unit=mph
